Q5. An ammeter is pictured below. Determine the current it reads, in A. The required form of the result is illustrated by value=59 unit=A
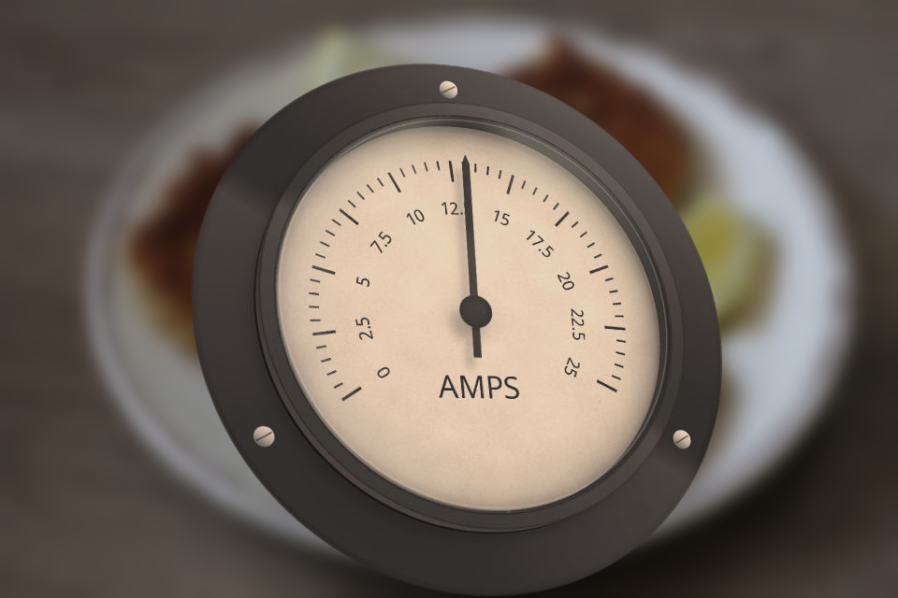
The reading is value=13 unit=A
